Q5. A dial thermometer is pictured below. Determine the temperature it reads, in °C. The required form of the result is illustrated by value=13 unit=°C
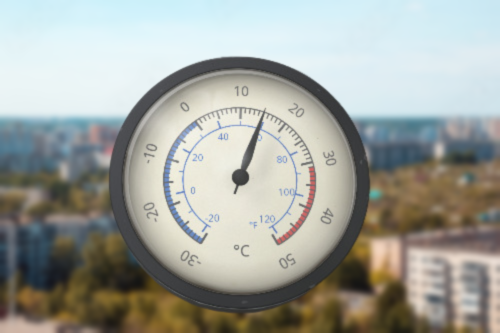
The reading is value=15 unit=°C
